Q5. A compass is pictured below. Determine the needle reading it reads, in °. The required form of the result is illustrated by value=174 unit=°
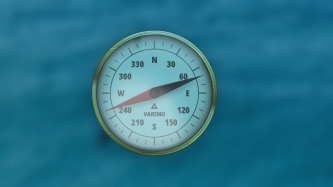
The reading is value=250 unit=°
